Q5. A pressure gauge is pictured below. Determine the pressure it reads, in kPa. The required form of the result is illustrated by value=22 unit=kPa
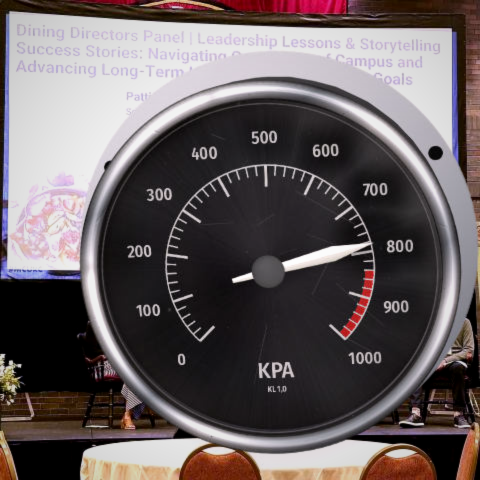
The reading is value=780 unit=kPa
